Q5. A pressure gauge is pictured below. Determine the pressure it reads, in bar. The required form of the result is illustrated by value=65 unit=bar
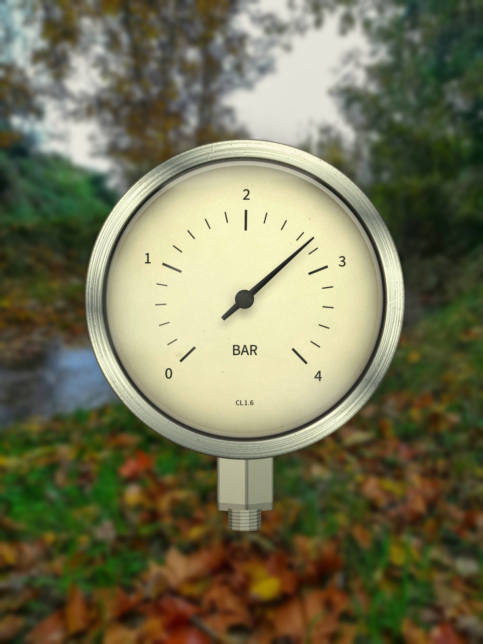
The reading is value=2.7 unit=bar
